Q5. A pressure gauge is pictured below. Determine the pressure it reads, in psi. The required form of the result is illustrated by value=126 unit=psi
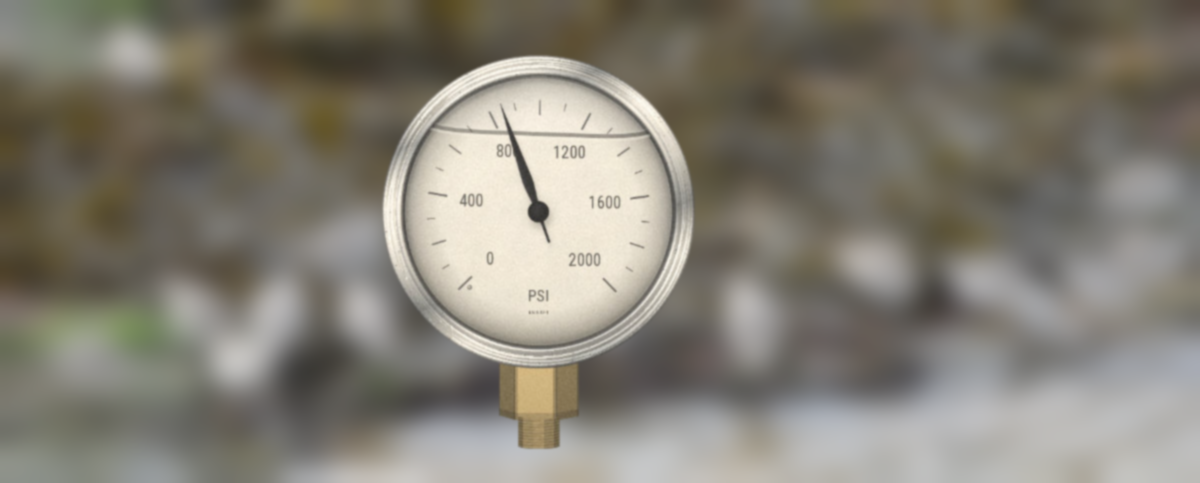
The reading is value=850 unit=psi
